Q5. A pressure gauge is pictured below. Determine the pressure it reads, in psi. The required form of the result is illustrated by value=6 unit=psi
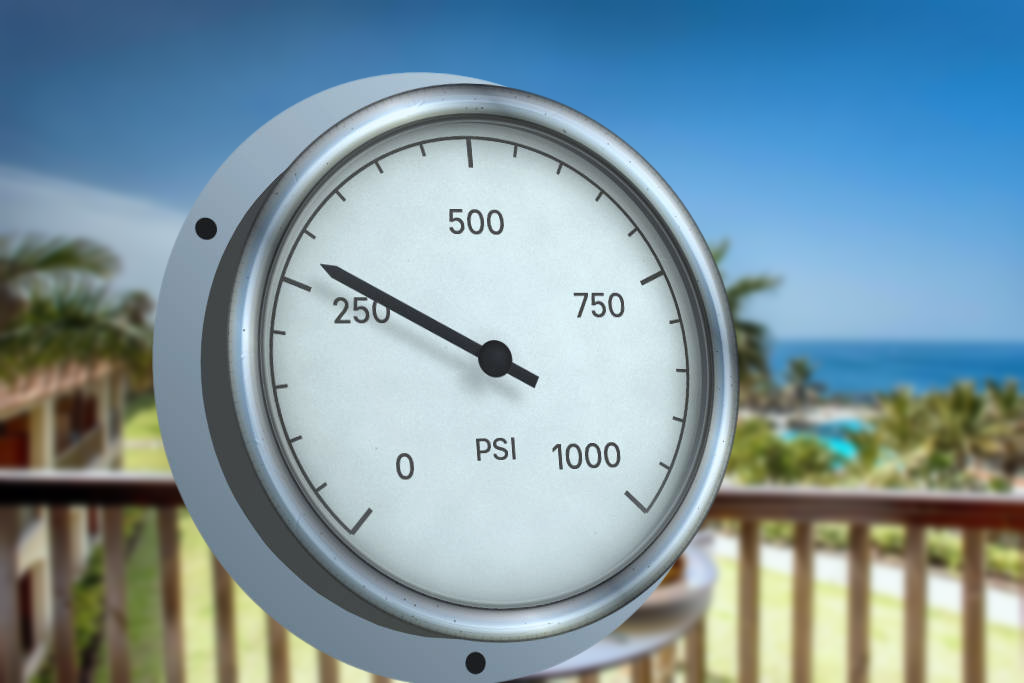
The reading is value=275 unit=psi
